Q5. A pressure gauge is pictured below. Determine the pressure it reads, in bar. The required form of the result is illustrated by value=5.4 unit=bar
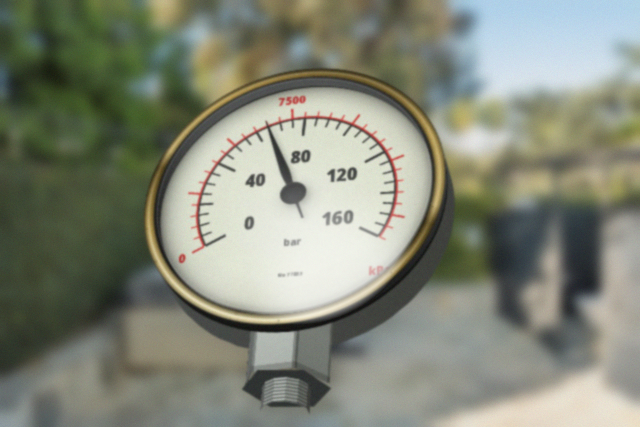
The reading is value=65 unit=bar
